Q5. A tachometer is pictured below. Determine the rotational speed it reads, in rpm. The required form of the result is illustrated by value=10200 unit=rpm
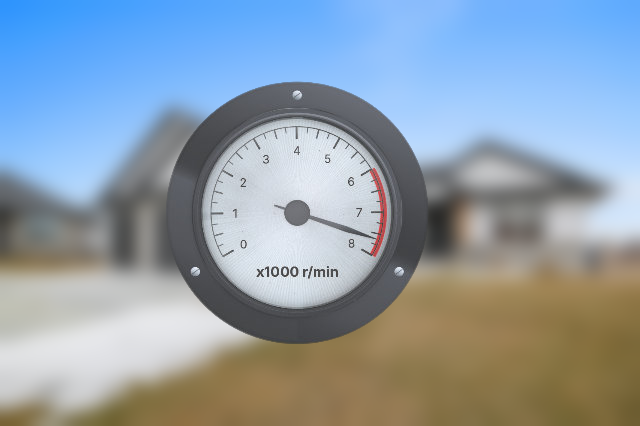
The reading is value=7625 unit=rpm
